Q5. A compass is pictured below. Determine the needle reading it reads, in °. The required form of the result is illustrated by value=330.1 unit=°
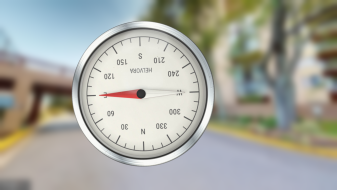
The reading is value=90 unit=°
